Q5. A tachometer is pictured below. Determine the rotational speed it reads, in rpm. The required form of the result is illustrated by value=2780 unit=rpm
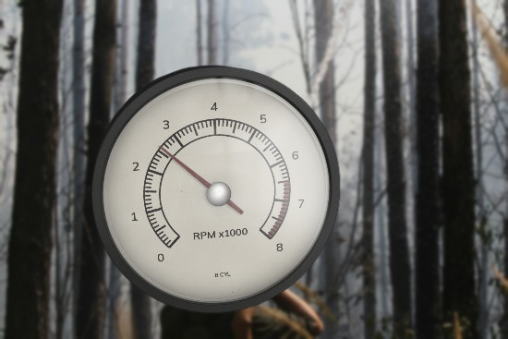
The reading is value=2600 unit=rpm
